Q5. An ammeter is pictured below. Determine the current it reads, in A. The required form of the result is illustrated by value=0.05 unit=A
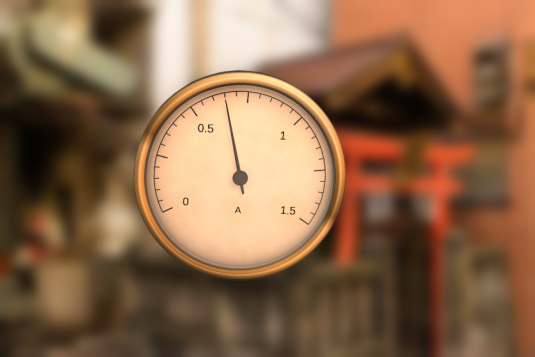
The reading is value=0.65 unit=A
